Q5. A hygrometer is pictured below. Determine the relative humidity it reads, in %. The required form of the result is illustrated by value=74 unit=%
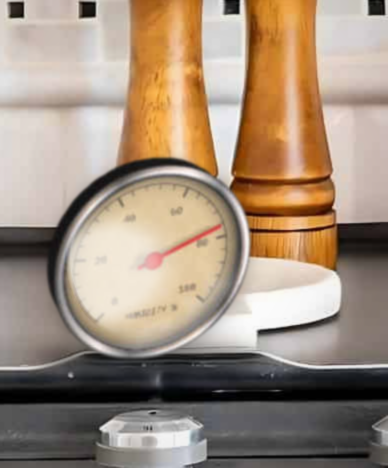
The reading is value=76 unit=%
